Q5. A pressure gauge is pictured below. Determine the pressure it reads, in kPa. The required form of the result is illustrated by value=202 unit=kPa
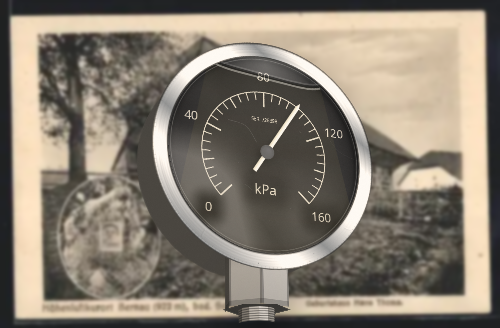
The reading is value=100 unit=kPa
